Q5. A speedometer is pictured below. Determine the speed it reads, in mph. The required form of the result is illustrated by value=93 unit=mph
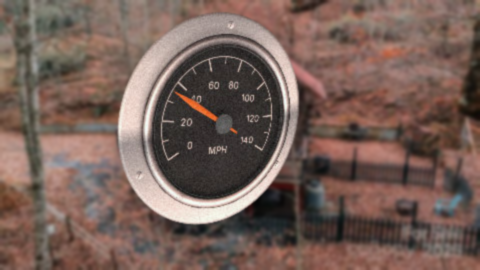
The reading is value=35 unit=mph
